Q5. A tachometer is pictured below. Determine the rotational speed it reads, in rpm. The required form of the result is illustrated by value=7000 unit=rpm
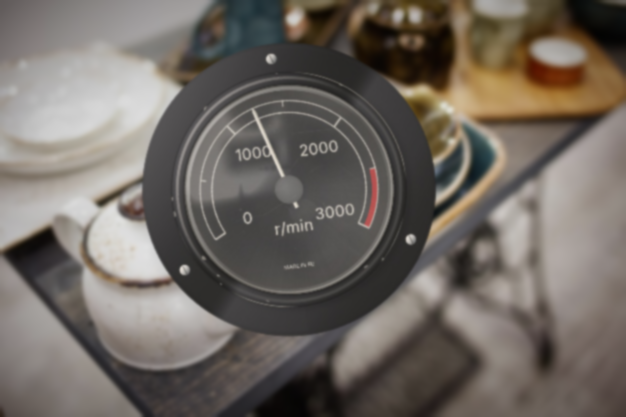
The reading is value=1250 unit=rpm
